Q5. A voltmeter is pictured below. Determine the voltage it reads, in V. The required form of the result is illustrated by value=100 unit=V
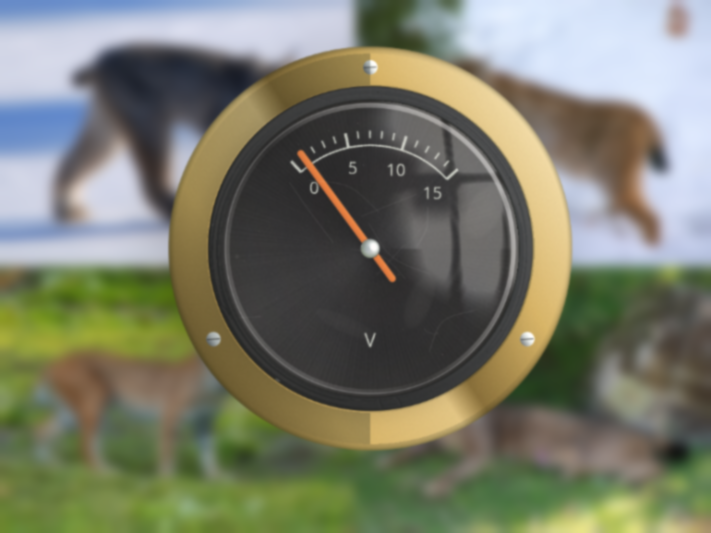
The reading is value=1 unit=V
